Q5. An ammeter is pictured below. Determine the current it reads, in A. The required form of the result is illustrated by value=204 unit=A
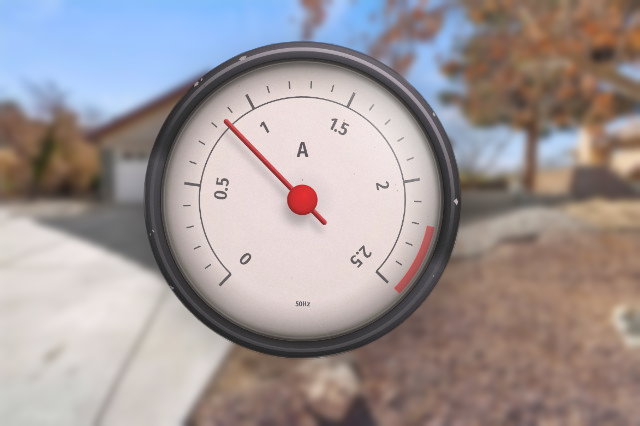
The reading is value=0.85 unit=A
